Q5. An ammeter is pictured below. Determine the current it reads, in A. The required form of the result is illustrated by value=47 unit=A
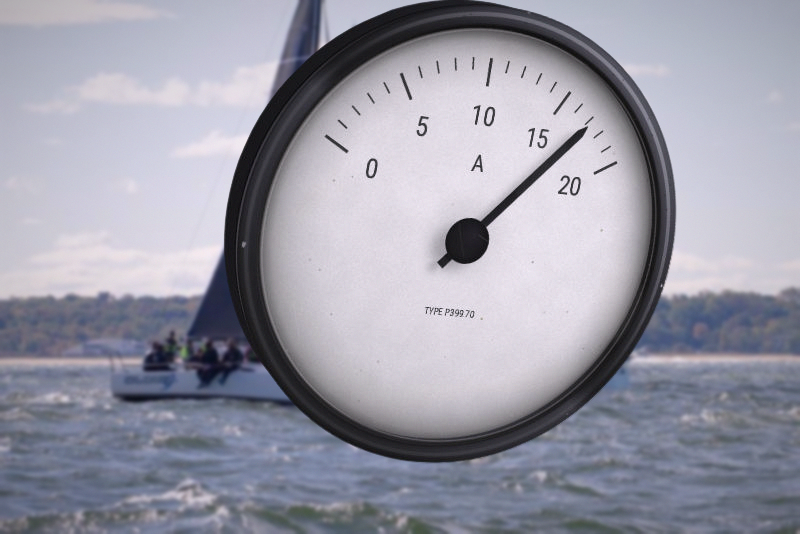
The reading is value=17 unit=A
